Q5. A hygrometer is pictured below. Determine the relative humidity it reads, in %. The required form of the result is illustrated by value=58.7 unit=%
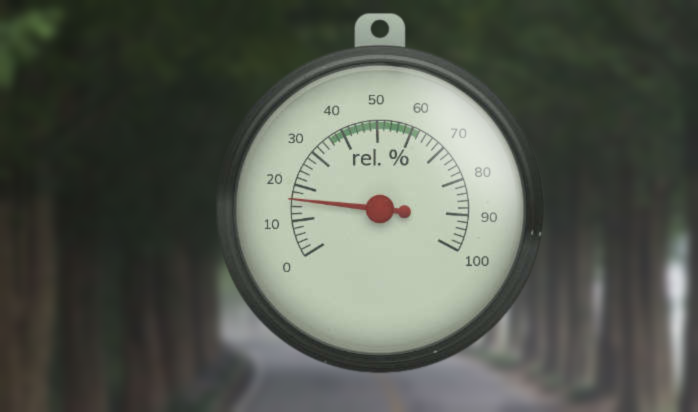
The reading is value=16 unit=%
